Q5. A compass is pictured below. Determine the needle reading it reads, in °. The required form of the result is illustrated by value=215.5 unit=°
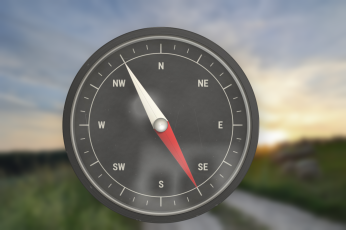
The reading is value=150 unit=°
